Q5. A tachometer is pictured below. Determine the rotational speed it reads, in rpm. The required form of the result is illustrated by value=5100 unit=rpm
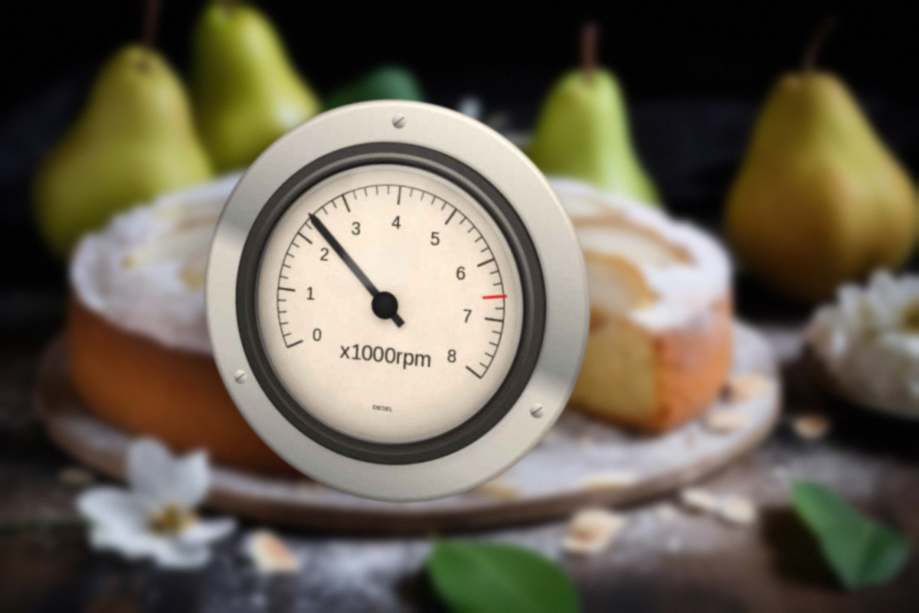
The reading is value=2400 unit=rpm
